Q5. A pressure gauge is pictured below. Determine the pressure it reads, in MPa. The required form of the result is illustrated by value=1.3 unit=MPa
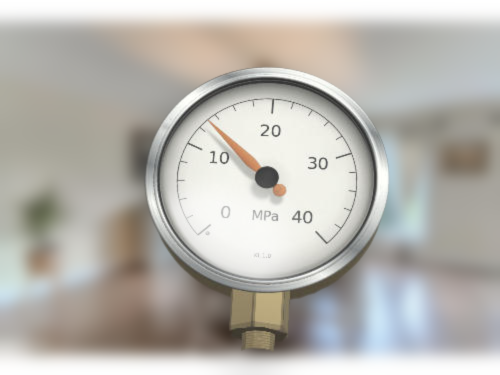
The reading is value=13 unit=MPa
